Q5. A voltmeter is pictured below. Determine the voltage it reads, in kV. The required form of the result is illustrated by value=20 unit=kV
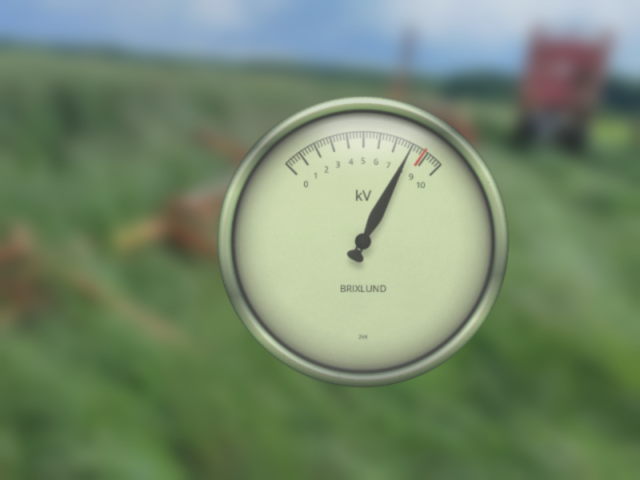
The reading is value=8 unit=kV
